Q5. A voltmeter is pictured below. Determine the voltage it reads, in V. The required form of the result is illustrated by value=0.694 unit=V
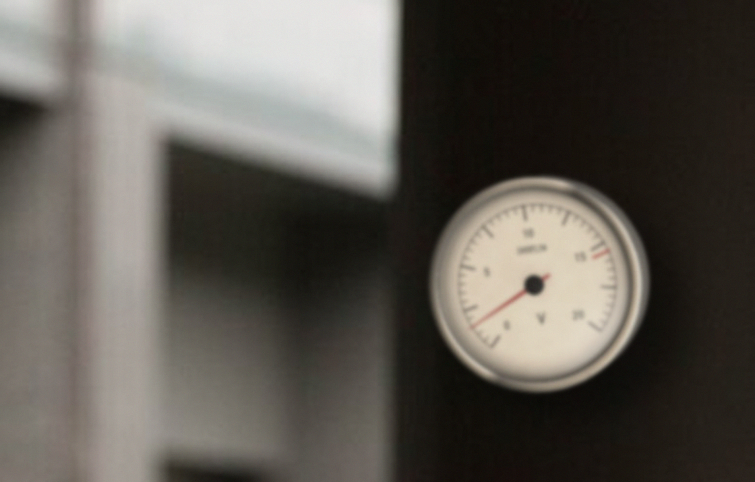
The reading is value=1.5 unit=V
